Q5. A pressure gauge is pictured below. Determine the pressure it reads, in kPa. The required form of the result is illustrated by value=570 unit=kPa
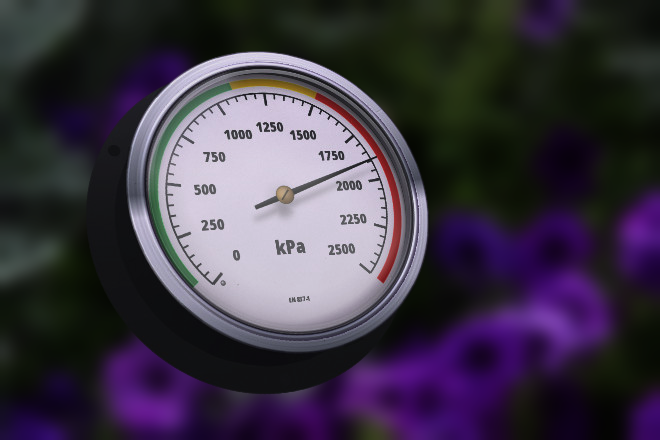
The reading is value=1900 unit=kPa
